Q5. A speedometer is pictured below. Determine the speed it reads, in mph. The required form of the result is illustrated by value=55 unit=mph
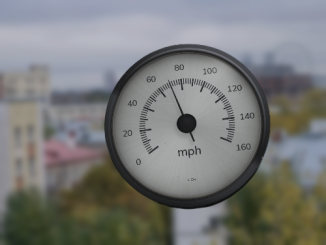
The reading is value=70 unit=mph
